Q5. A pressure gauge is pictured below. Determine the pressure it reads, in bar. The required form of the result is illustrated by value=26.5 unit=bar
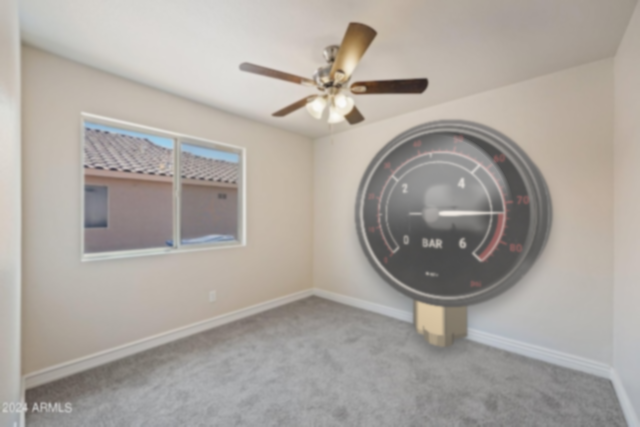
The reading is value=5 unit=bar
